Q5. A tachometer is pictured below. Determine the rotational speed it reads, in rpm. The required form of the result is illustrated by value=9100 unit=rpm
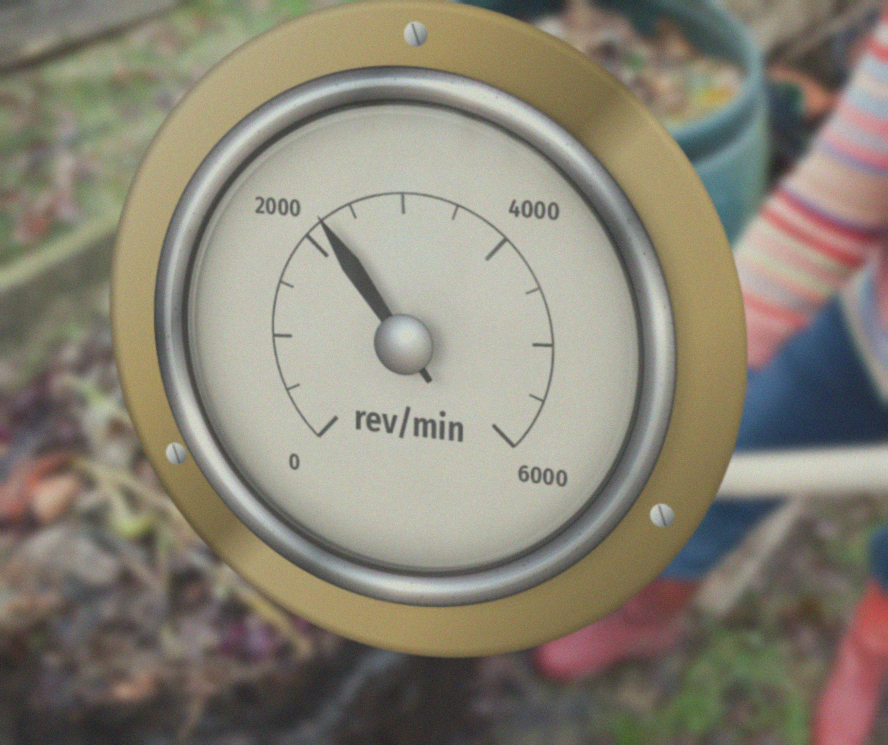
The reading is value=2250 unit=rpm
